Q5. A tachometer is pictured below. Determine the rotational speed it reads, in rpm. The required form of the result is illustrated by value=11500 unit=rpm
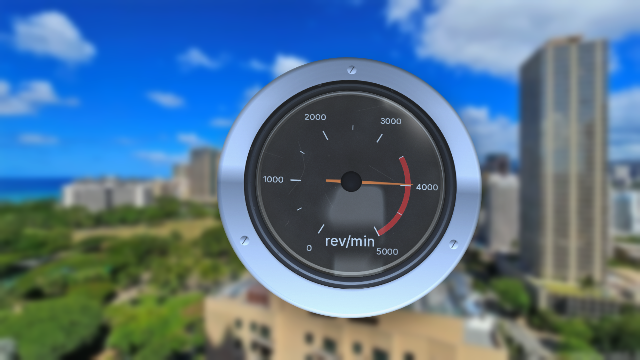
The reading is value=4000 unit=rpm
